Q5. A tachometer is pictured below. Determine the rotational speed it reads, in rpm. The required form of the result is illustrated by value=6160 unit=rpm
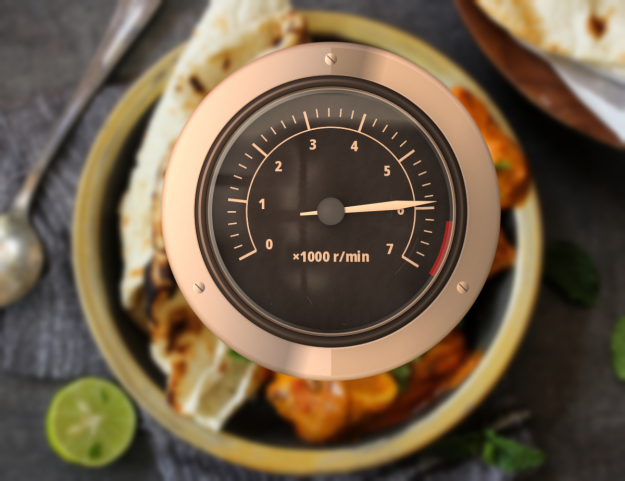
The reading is value=5900 unit=rpm
